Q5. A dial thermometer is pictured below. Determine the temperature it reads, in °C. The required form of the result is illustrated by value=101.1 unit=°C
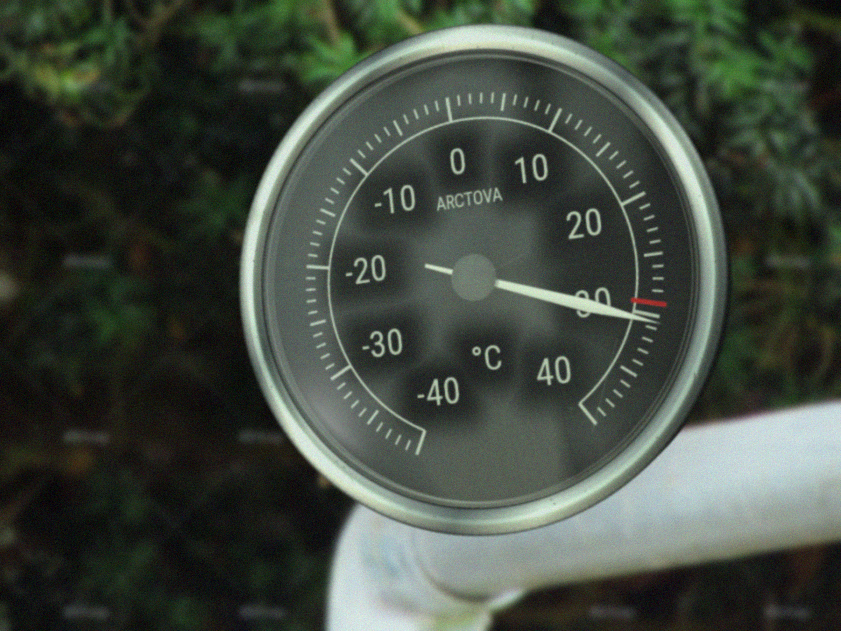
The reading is value=30.5 unit=°C
